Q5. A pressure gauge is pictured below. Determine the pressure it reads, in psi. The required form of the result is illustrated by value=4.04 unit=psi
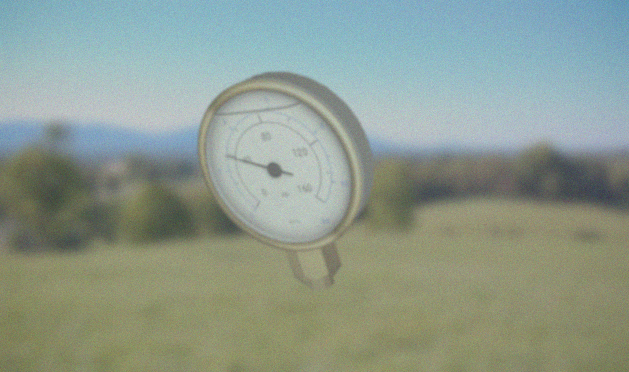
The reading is value=40 unit=psi
